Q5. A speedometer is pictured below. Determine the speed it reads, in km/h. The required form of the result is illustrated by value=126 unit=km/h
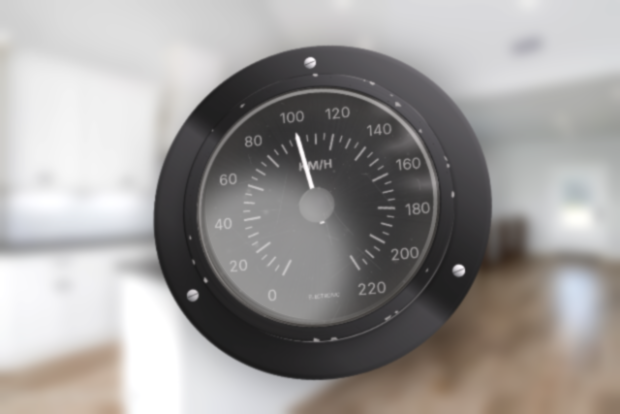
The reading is value=100 unit=km/h
